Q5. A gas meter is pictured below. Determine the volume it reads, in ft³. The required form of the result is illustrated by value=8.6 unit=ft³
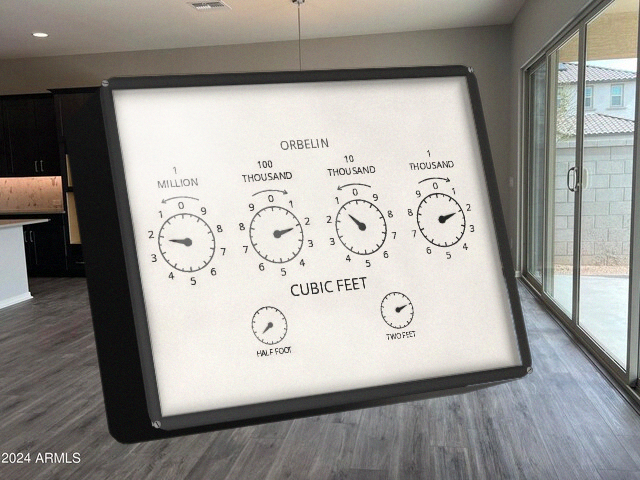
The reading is value=221200 unit=ft³
